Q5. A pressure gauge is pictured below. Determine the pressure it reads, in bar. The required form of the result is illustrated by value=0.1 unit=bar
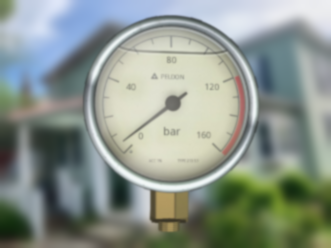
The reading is value=5 unit=bar
